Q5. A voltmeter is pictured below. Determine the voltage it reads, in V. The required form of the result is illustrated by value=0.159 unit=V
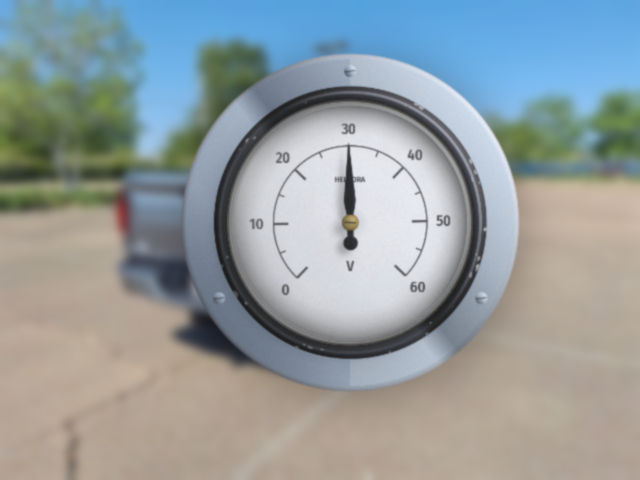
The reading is value=30 unit=V
